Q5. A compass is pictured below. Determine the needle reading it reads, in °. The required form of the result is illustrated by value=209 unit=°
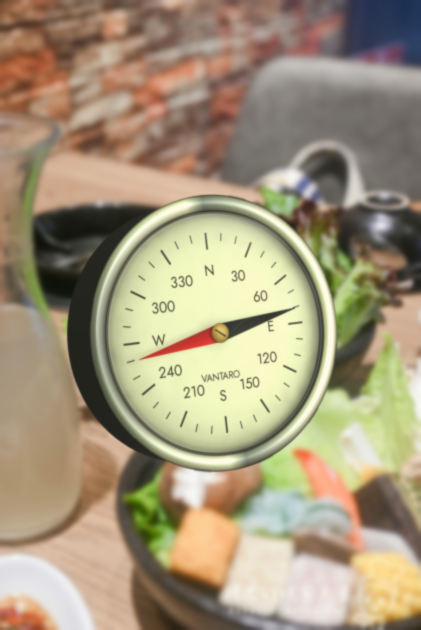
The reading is value=260 unit=°
